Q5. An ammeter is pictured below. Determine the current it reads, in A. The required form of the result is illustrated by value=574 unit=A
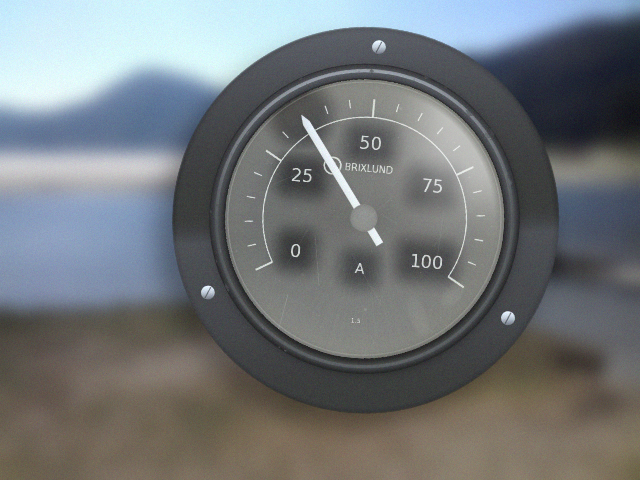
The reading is value=35 unit=A
